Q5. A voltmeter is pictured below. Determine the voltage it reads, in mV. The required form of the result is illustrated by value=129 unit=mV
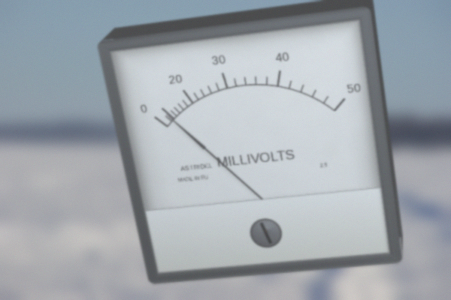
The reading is value=10 unit=mV
